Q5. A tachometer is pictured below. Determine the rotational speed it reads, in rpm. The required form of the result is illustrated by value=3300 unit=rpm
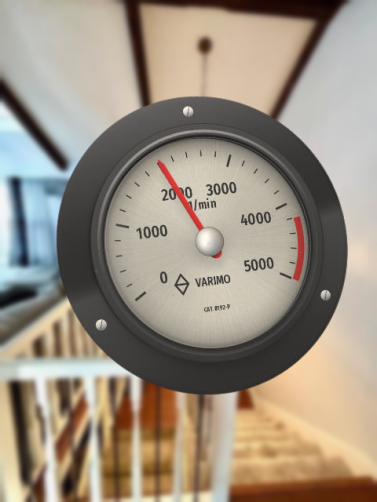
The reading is value=2000 unit=rpm
